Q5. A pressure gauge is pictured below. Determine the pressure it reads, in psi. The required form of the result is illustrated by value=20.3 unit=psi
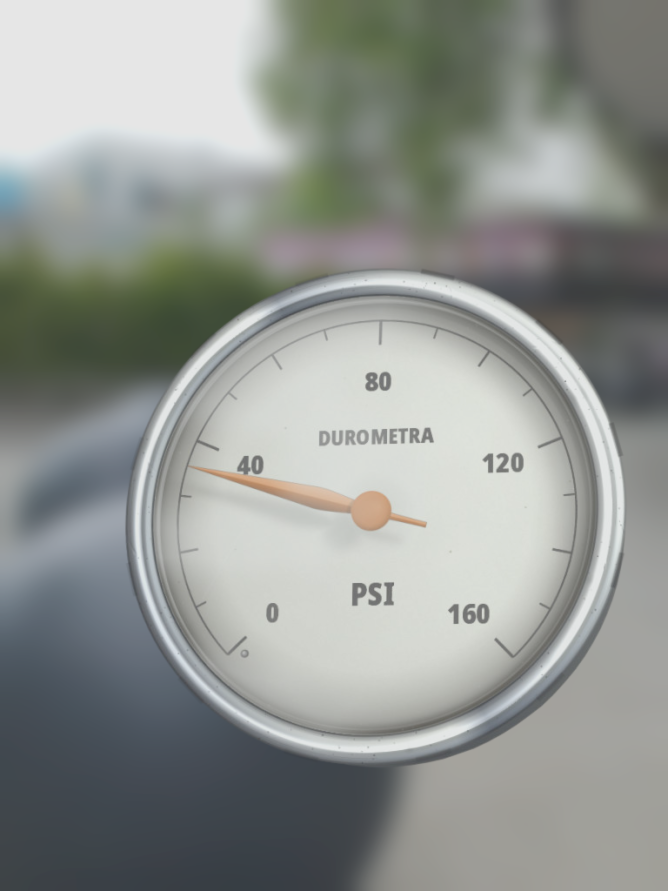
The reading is value=35 unit=psi
